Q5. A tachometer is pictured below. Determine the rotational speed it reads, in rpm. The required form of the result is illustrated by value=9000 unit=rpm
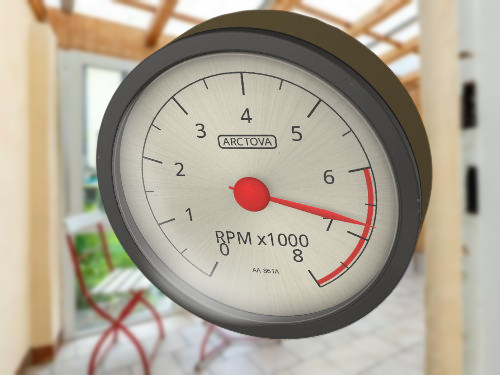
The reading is value=6750 unit=rpm
